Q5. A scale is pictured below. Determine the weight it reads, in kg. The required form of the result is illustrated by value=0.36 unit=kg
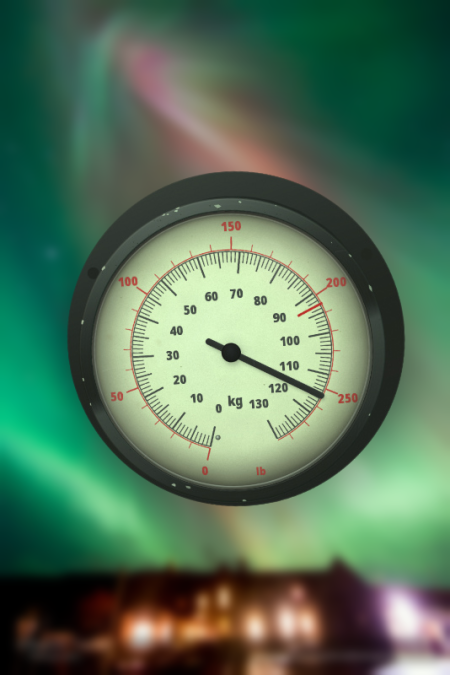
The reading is value=115 unit=kg
